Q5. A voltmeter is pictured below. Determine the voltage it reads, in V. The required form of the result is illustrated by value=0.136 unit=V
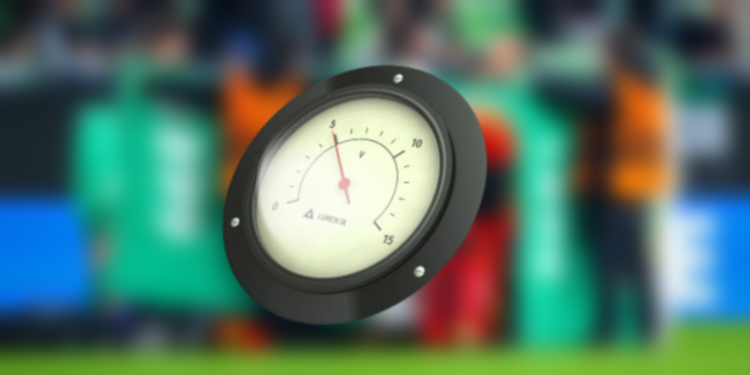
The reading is value=5 unit=V
